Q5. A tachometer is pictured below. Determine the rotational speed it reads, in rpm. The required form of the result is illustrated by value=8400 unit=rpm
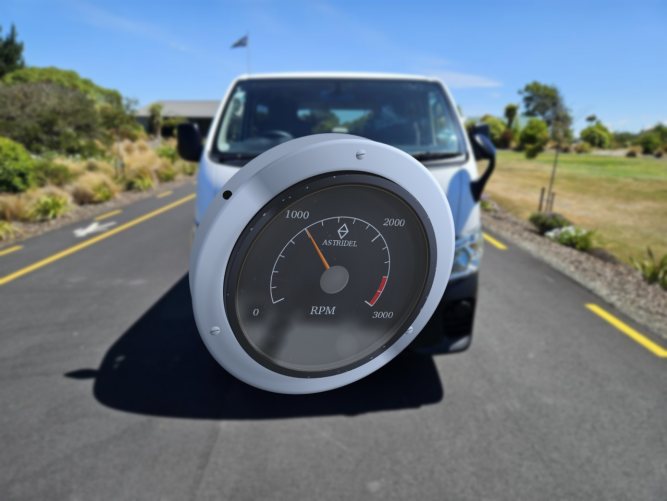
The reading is value=1000 unit=rpm
